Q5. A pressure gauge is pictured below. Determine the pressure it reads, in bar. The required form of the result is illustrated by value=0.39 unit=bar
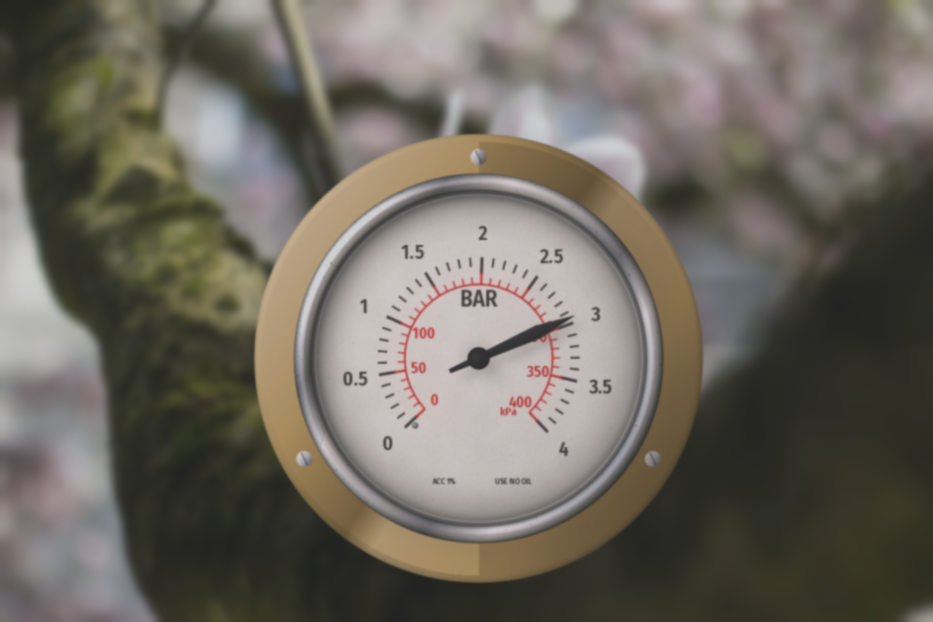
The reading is value=2.95 unit=bar
